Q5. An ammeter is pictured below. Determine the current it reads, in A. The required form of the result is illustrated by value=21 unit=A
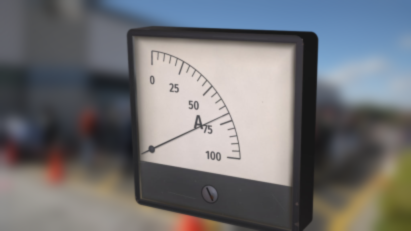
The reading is value=70 unit=A
